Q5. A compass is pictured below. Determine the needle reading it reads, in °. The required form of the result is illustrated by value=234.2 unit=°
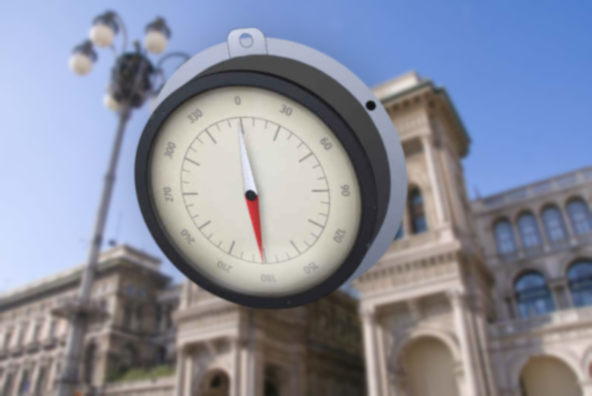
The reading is value=180 unit=°
